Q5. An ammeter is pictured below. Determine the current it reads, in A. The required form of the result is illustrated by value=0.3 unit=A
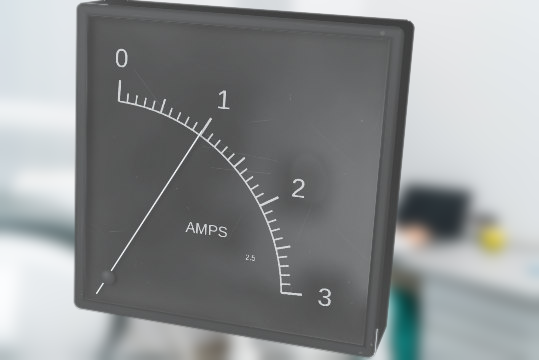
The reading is value=1 unit=A
